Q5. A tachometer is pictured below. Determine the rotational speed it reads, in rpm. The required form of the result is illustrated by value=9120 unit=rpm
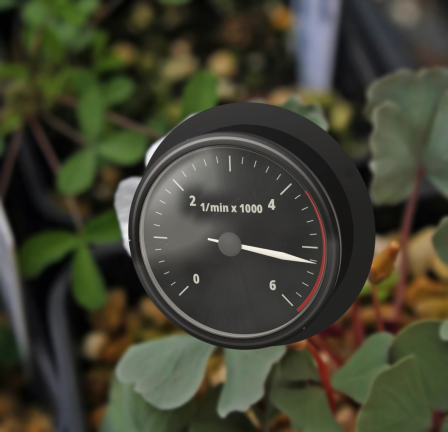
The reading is value=5200 unit=rpm
